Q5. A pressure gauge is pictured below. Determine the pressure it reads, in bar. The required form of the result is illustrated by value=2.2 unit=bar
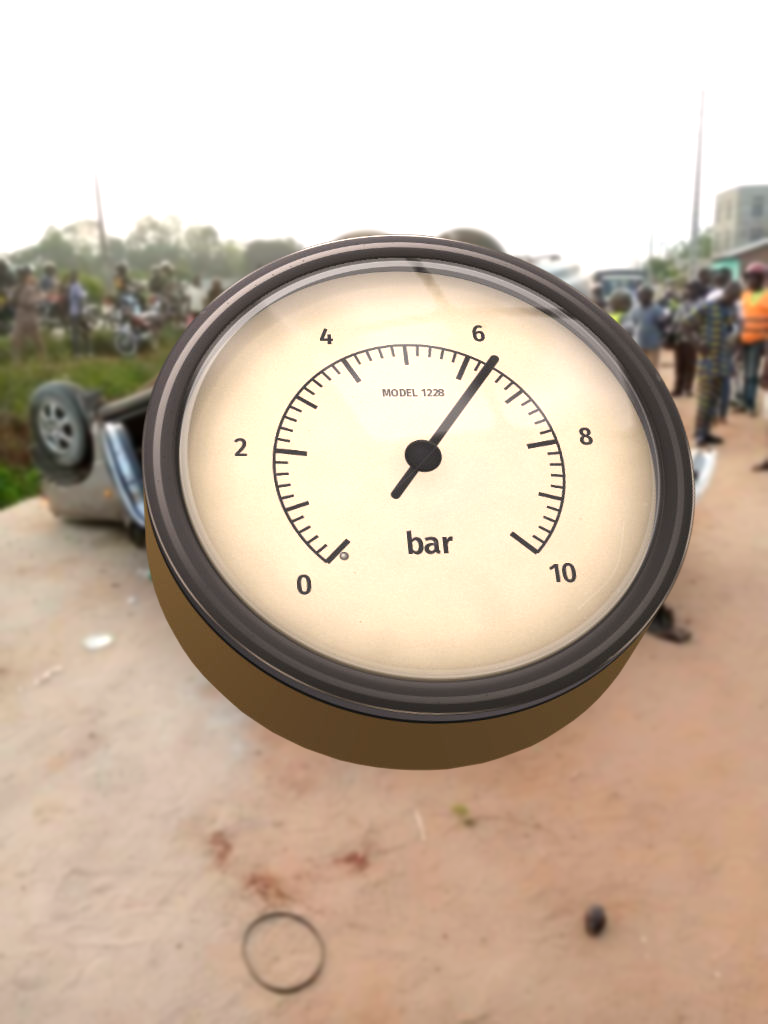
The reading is value=6.4 unit=bar
